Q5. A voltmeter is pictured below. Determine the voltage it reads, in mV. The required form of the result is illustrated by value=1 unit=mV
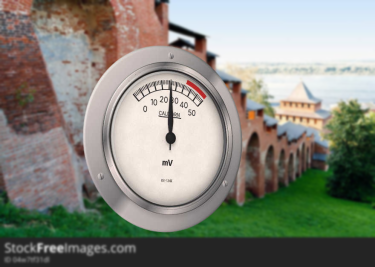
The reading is value=25 unit=mV
